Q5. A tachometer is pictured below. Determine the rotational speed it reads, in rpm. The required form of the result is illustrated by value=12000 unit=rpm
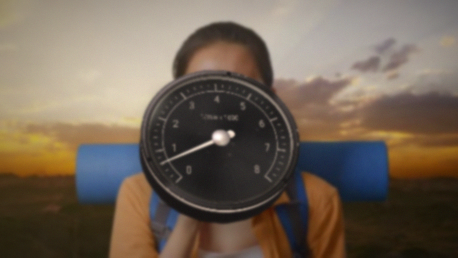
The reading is value=600 unit=rpm
